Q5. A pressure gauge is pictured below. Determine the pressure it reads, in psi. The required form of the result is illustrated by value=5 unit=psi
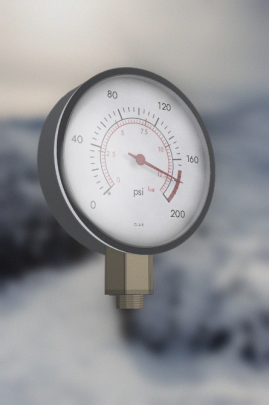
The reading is value=180 unit=psi
